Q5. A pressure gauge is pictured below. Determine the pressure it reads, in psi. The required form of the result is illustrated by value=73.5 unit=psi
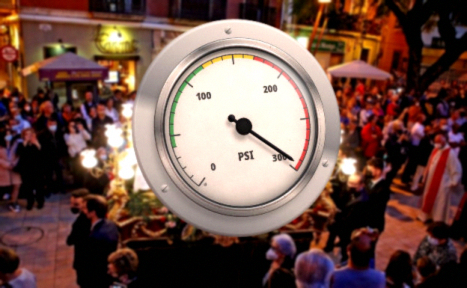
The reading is value=295 unit=psi
